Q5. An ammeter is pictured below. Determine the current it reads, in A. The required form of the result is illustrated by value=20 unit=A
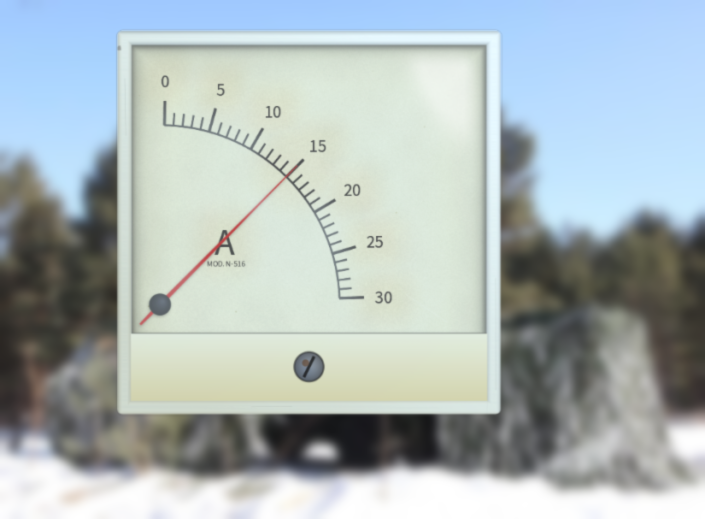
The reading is value=15 unit=A
